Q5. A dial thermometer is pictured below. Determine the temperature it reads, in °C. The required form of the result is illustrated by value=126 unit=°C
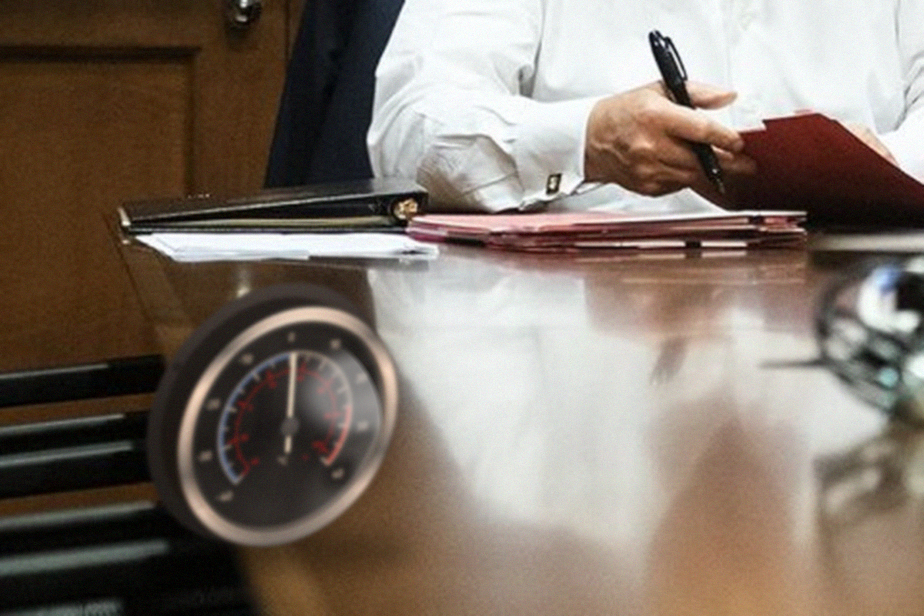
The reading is value=0 unit=°C
